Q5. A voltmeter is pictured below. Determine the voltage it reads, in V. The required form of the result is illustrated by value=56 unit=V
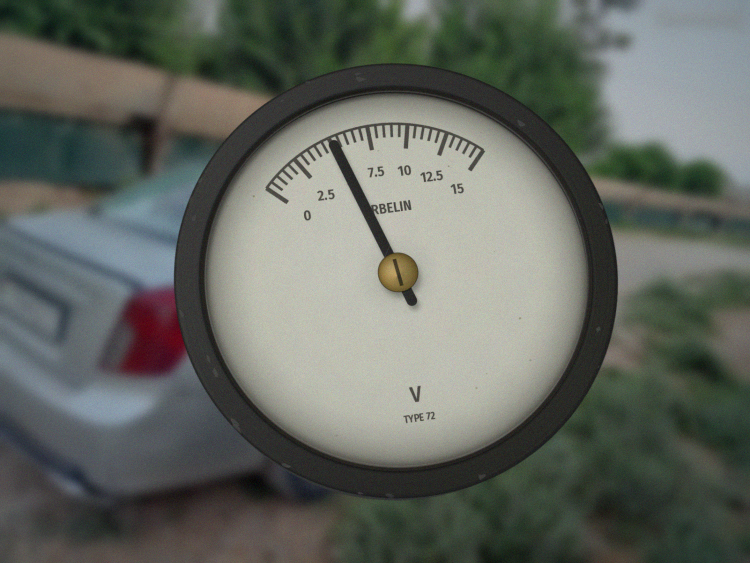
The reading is value=5 unit=V
